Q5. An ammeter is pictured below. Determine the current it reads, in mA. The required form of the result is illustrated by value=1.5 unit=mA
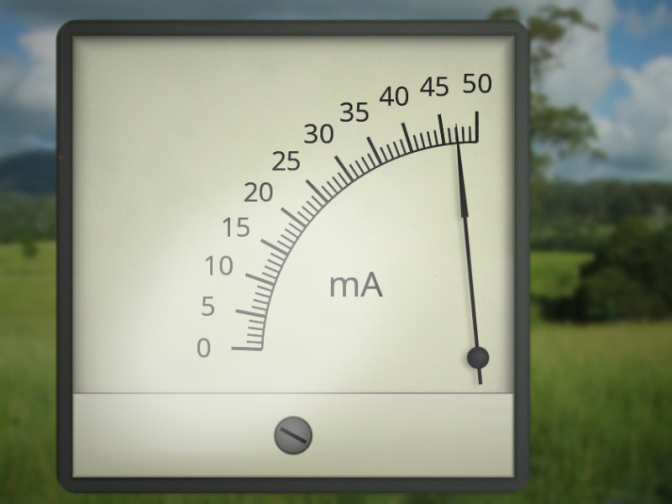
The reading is value=47 unit=mA
